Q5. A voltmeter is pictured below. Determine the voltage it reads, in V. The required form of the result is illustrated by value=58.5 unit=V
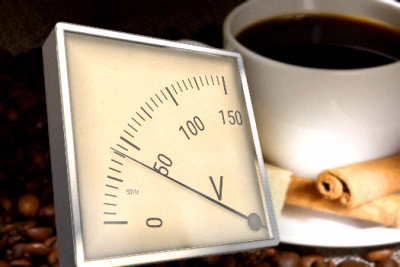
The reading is value=40 unit=V
